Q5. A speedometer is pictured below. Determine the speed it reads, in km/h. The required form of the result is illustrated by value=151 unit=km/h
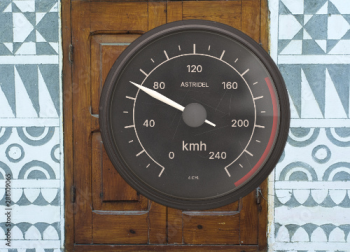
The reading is value=70 unit=km/h
